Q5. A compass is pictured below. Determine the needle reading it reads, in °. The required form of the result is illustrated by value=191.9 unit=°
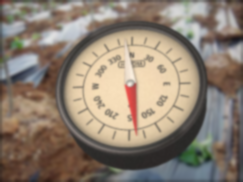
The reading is value=172.5 unit=°
